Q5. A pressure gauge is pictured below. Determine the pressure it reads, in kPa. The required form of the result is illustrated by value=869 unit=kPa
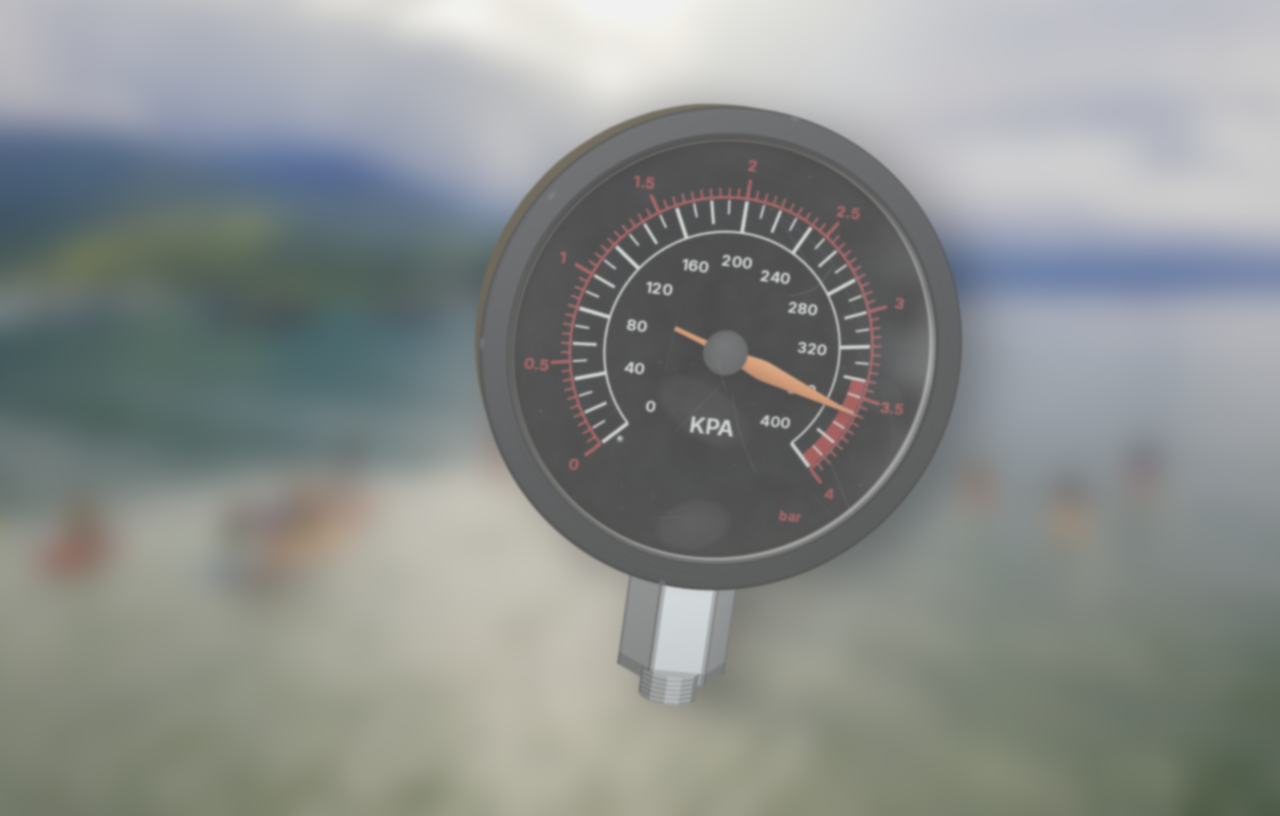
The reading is value=360 unit=kPa
